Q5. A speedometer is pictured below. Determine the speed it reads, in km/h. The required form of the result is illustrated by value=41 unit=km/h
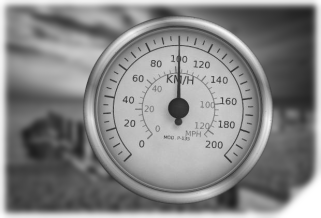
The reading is value=100 unit=km/h
